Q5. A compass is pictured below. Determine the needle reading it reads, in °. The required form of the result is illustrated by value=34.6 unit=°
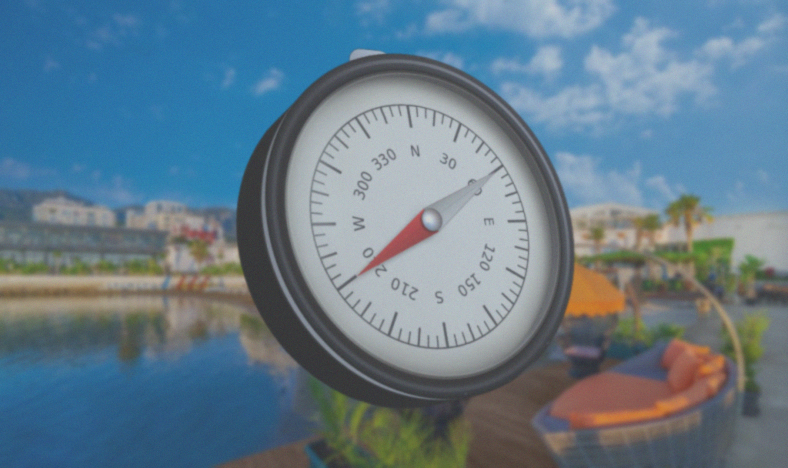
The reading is value=240 unit=°
